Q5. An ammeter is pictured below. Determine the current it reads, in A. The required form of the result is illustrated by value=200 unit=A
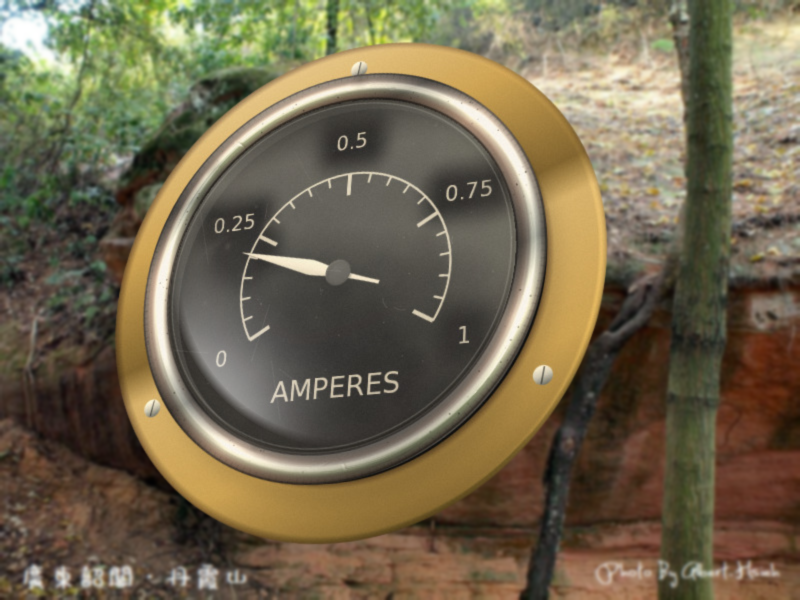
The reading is value=0.2 unit=A
